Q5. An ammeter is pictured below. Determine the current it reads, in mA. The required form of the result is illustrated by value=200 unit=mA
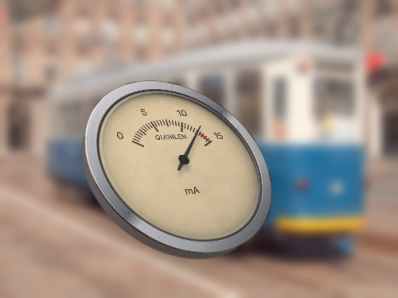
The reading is value=12.5 unit=mA
